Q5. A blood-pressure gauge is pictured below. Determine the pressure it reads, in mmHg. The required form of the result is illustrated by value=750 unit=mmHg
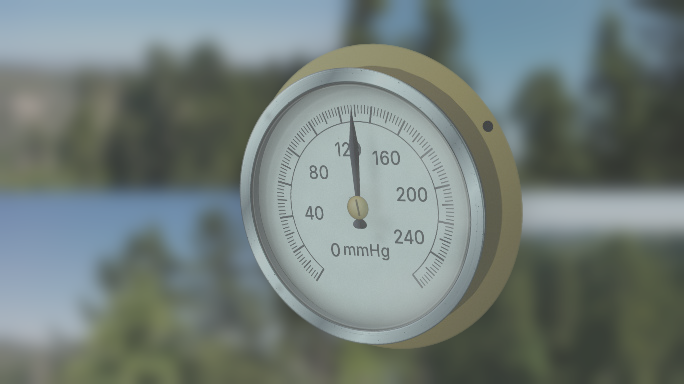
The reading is value=130 unit=mmHg
